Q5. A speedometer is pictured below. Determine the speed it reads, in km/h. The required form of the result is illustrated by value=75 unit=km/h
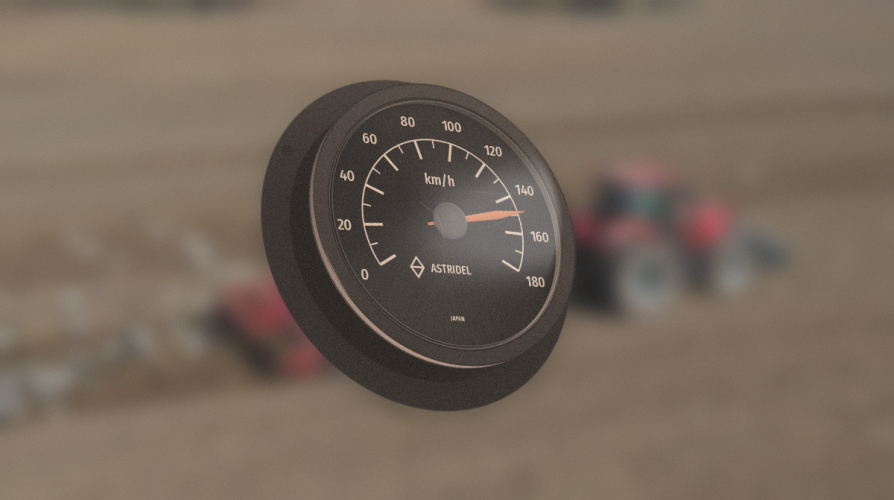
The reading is value=150 unit=km/h
